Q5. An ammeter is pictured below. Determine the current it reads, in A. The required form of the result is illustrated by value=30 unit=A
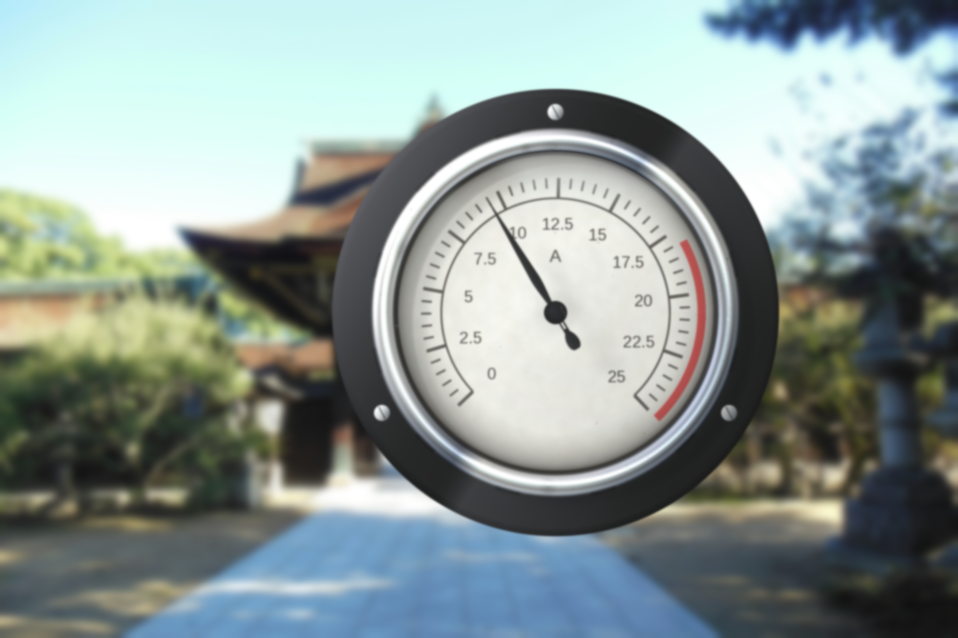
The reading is value=9.5 unit=A
